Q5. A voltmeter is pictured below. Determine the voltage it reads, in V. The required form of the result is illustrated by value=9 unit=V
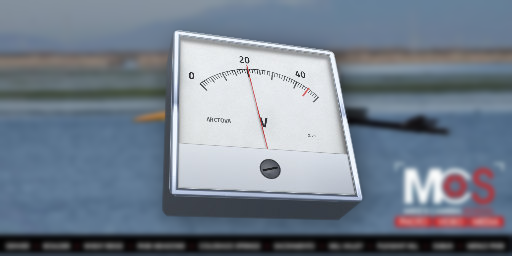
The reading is value=20 unit=V
